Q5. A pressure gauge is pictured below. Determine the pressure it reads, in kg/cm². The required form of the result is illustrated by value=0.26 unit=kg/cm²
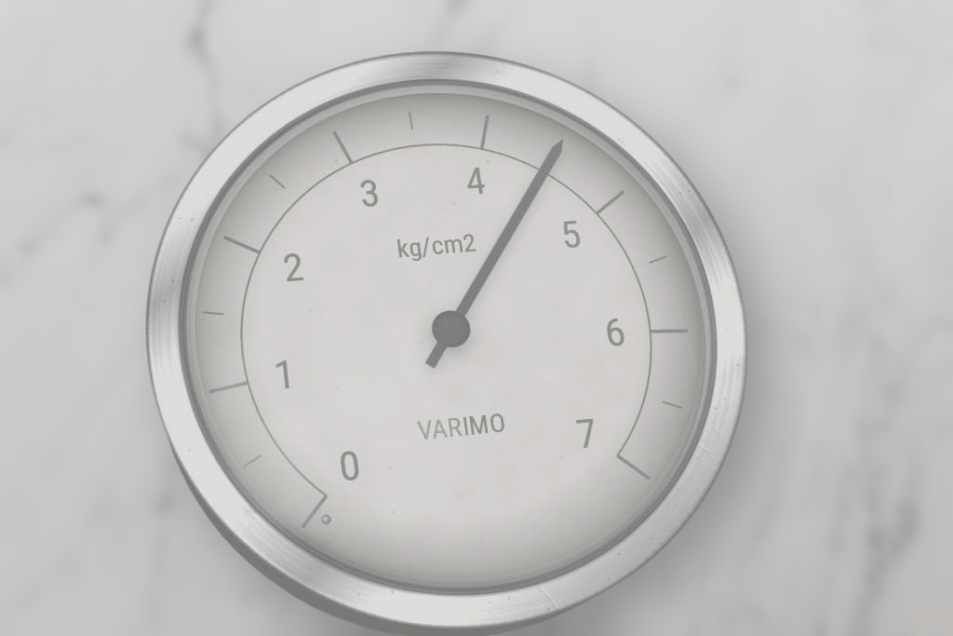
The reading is value=4.5 unit=kg/cm²
